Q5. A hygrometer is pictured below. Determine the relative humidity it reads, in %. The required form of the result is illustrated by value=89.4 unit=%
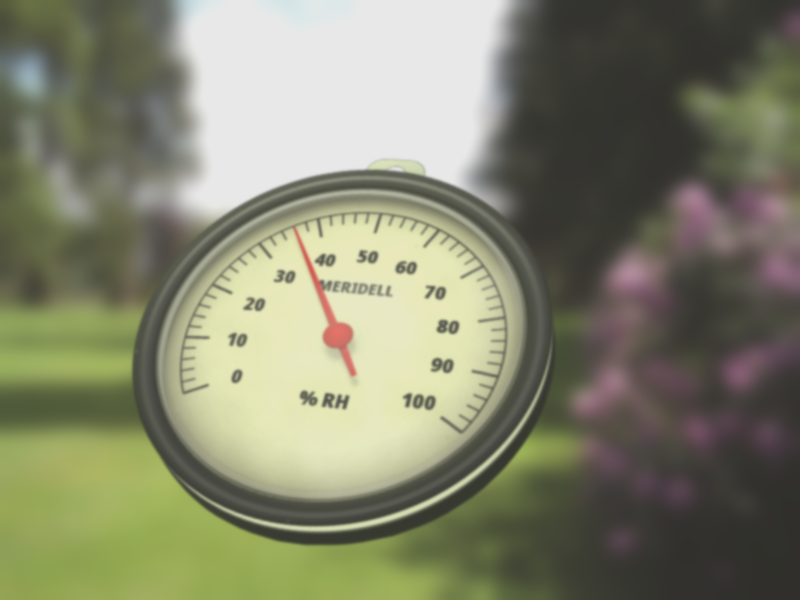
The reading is value=36 unit=%
